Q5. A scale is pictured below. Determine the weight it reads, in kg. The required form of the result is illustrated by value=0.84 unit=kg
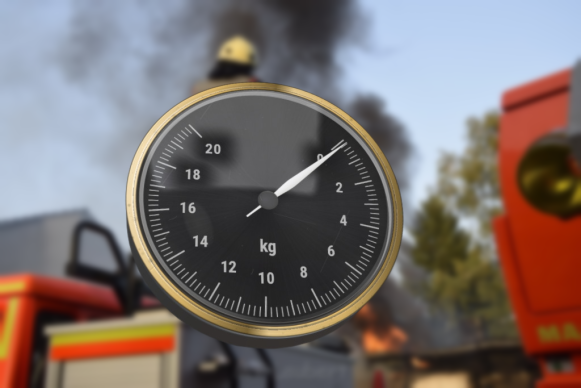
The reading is value=0.2 unit=kg
